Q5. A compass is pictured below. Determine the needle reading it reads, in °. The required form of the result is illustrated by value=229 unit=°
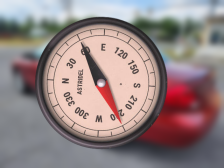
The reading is value=240 unit=°
